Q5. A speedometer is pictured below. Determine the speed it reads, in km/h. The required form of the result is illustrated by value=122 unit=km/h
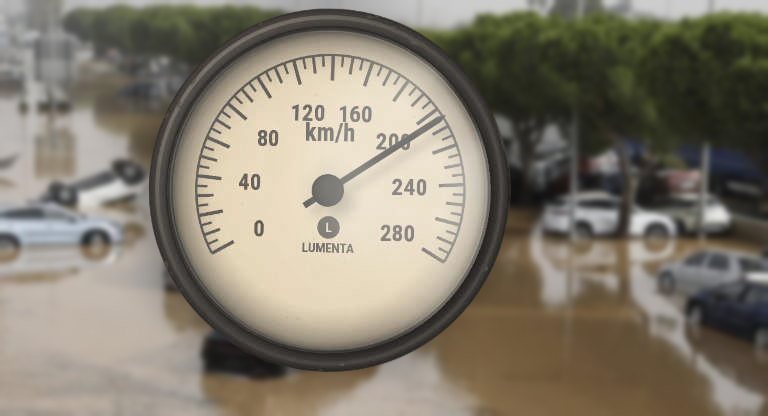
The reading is value=205 unit=km/h
